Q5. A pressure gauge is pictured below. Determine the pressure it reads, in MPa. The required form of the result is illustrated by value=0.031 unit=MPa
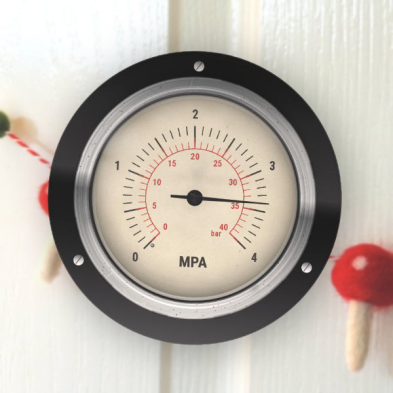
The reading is value=3.4 unit=MPa
